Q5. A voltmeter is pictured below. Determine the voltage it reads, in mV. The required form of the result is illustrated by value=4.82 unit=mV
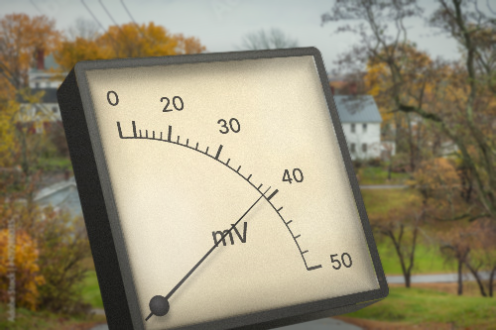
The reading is value=39 unit=mV
